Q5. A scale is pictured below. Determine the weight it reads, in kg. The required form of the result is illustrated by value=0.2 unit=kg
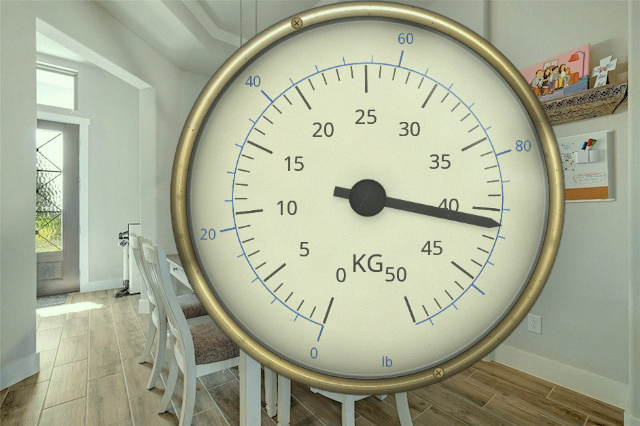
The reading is value=41 unit=kg
